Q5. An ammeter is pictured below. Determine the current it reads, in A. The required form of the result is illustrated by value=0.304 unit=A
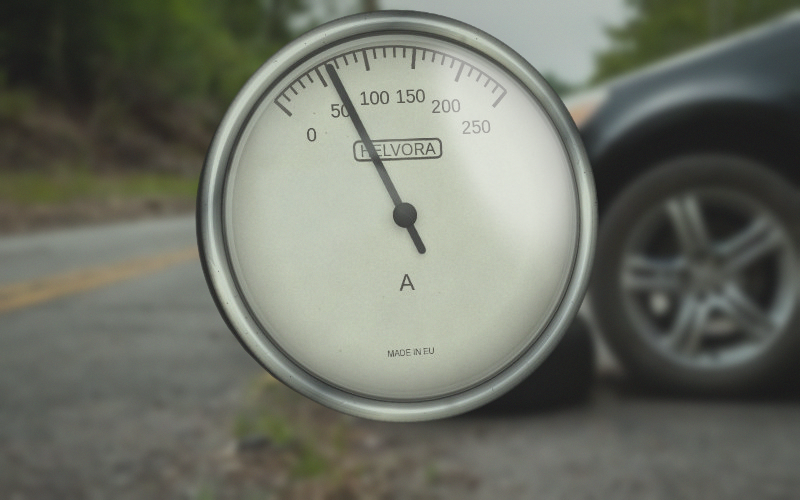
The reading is value=60 unit=A
